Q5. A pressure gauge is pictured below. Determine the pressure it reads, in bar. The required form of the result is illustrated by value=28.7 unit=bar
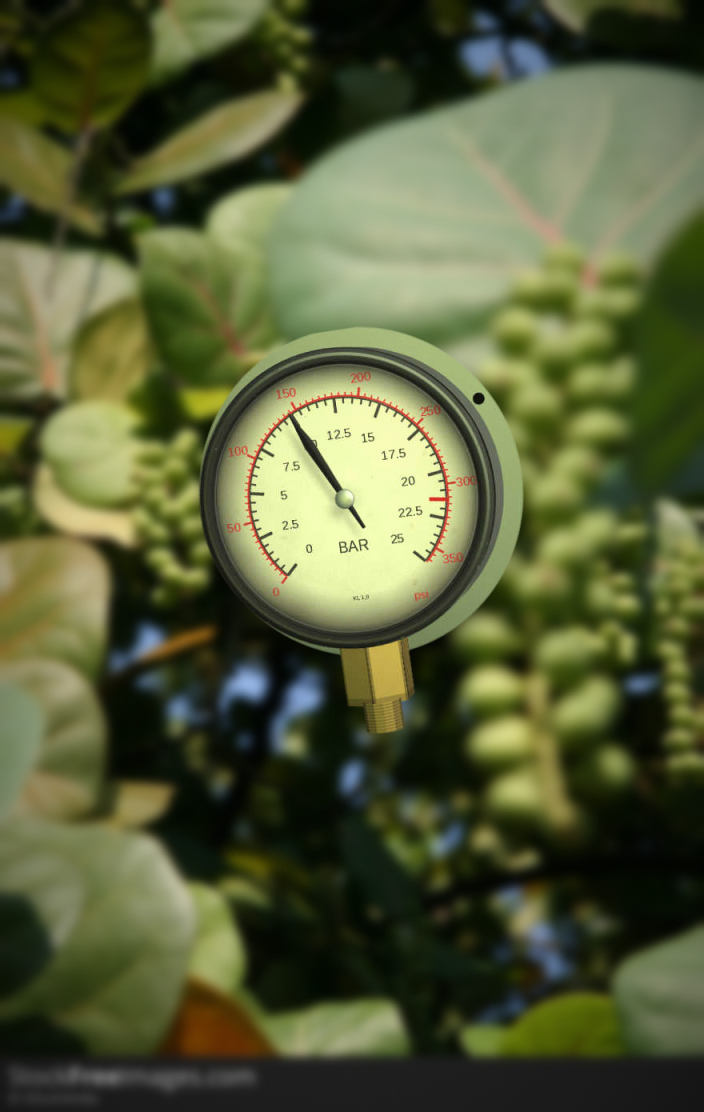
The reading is value=10 unit=bar
